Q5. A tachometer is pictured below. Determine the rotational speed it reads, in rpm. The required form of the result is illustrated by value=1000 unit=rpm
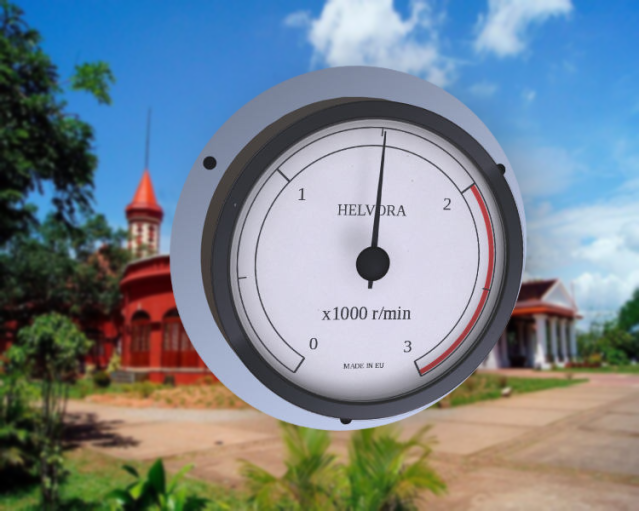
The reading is value=1500 unit=rpm
